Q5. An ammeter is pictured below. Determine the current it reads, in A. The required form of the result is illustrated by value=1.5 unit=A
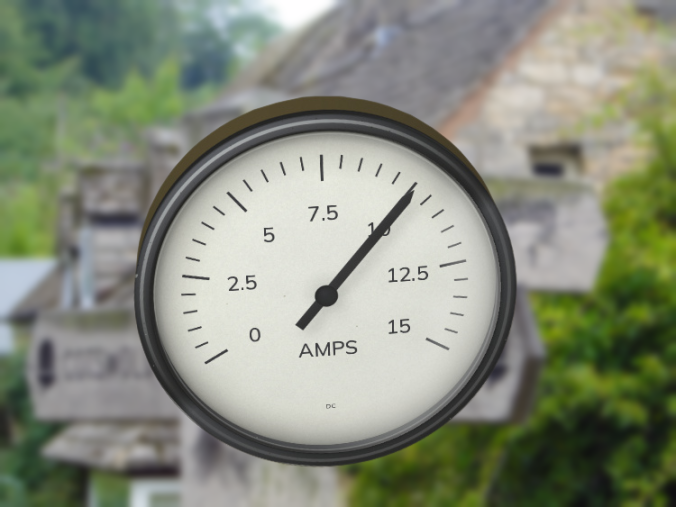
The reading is value=10 unit=A
